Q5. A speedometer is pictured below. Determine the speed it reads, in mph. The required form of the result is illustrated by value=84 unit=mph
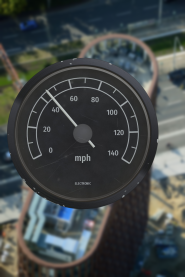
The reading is value=45 unit=mph
